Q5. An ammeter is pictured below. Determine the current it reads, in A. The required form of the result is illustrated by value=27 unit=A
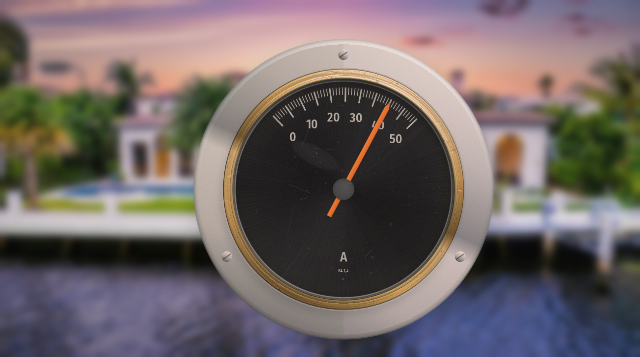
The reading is value=40 unit=A
